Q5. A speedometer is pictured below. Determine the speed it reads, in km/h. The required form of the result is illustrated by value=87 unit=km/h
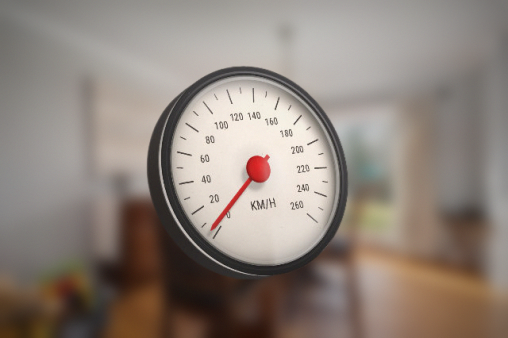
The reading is value=5 unit=km/h
